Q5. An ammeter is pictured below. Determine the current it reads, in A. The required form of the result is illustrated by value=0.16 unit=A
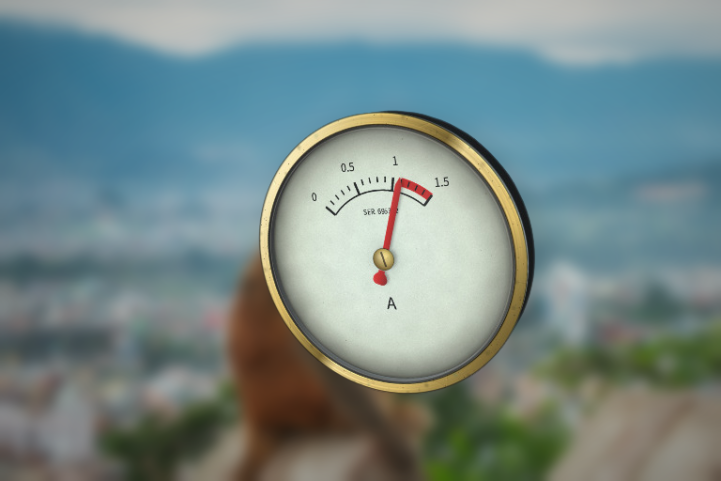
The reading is value=1.1 unit=A
